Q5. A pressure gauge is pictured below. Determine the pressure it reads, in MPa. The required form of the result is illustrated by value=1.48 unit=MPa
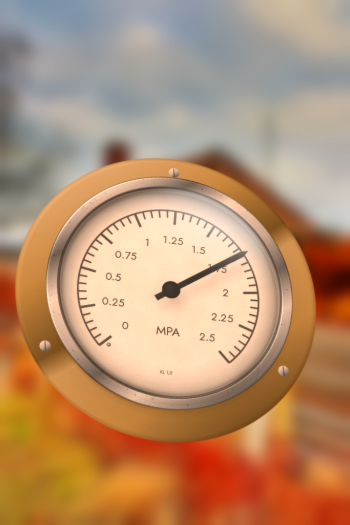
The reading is value=1.75 unit=MPa
